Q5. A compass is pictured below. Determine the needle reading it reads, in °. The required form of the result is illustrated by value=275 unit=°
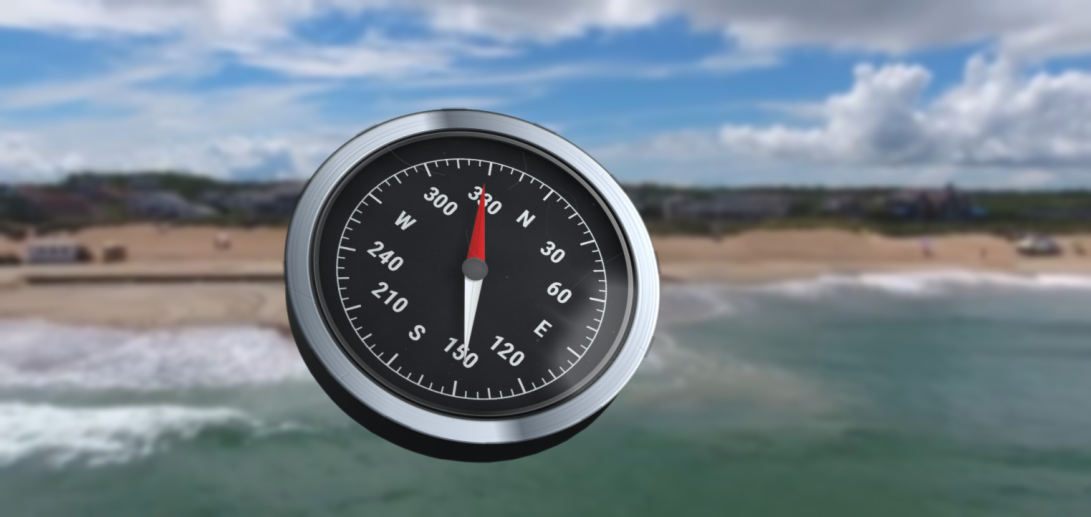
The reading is value=327.5 unit=°
